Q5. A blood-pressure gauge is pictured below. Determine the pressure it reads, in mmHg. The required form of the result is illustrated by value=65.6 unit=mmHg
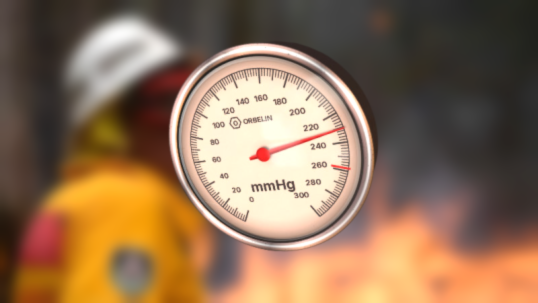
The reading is value=230 unit=mmHg
